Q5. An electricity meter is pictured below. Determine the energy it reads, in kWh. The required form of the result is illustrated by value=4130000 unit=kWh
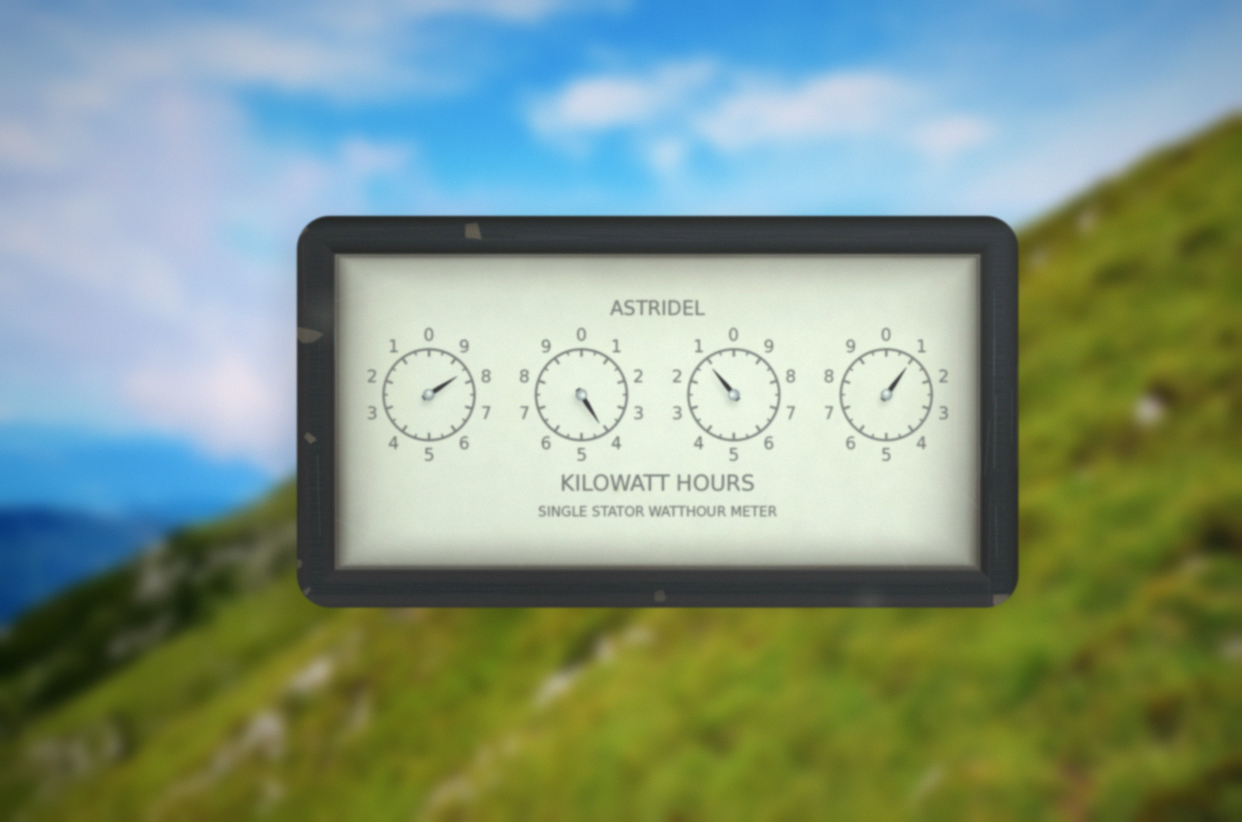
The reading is value=8411 unit=kWh
